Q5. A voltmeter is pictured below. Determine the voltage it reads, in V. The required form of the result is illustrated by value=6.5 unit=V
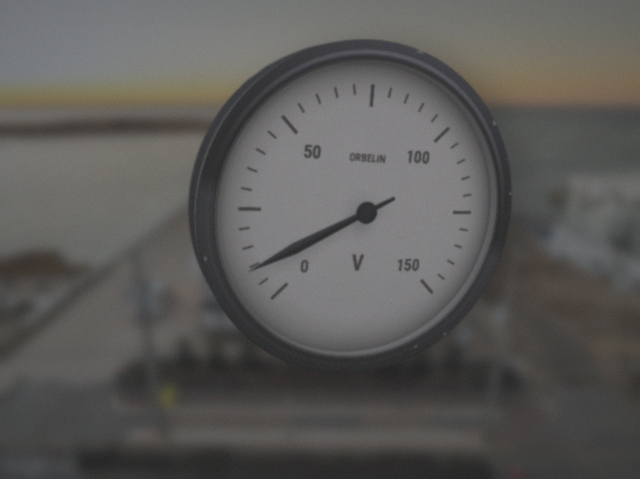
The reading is value=10 unit=V
